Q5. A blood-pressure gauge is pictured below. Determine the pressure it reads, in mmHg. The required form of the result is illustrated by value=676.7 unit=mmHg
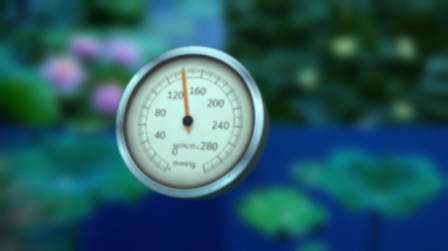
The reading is value=140 unit=mmHg
